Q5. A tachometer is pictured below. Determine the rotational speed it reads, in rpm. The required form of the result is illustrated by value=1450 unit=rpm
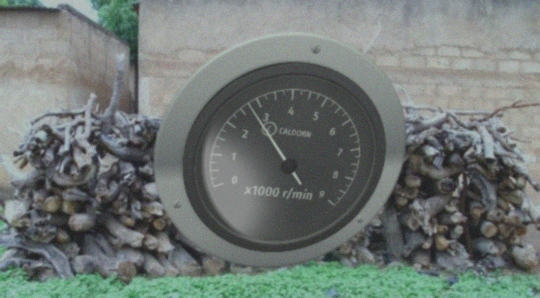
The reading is value=2750 unit=rpm
